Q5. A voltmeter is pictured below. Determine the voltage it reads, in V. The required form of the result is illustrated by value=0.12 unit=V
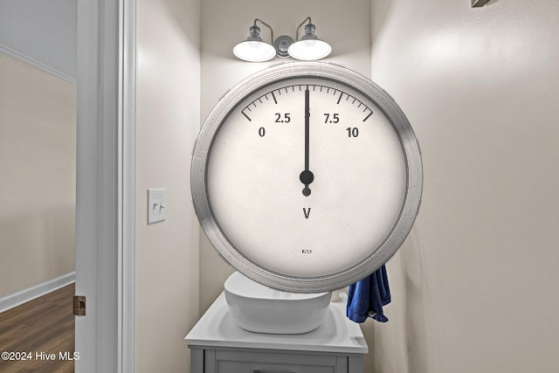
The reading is value=5 unit=V
